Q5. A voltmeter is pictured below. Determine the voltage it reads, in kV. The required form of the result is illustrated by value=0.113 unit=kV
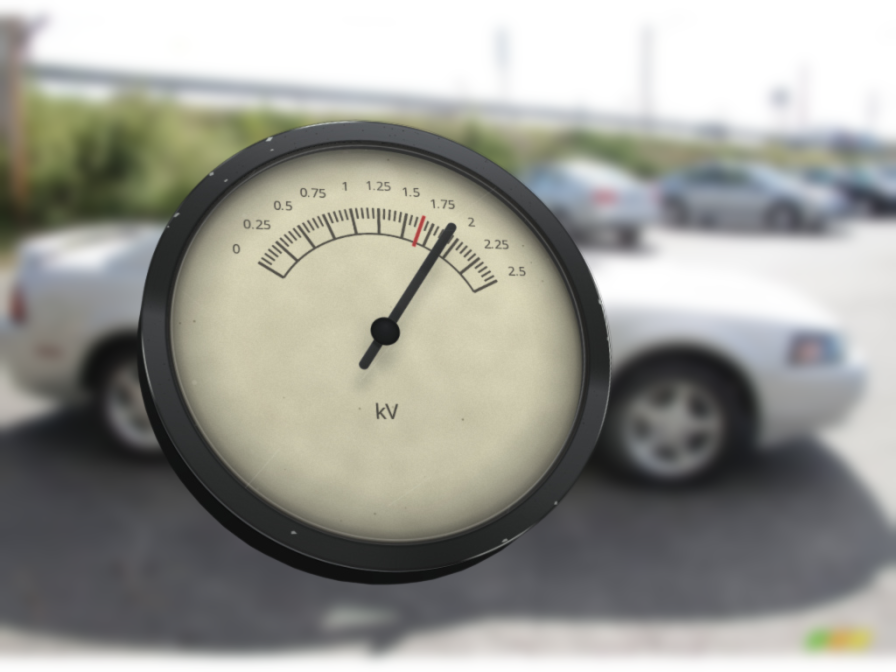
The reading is value=1.9 unit=kV
